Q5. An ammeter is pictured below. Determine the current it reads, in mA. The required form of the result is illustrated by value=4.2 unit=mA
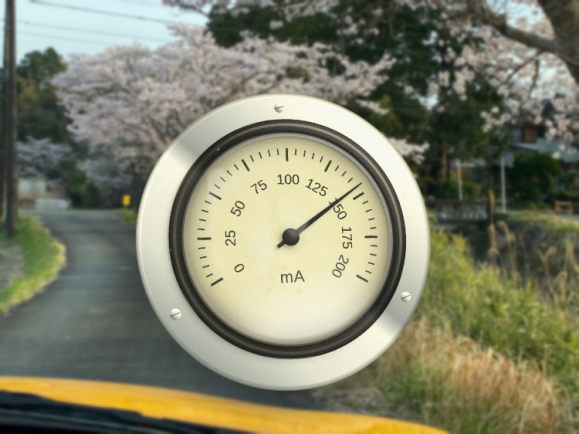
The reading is value=145 unit=mA
